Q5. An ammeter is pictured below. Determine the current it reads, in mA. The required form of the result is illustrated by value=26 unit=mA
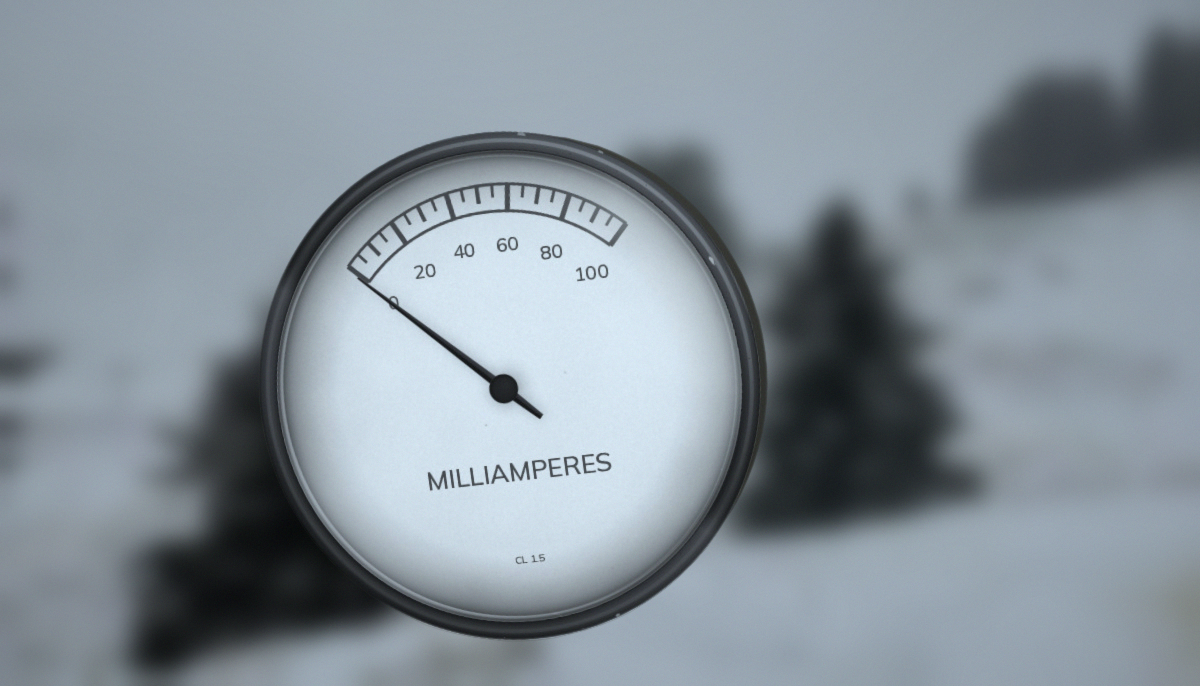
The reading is value=0 unit=mA
